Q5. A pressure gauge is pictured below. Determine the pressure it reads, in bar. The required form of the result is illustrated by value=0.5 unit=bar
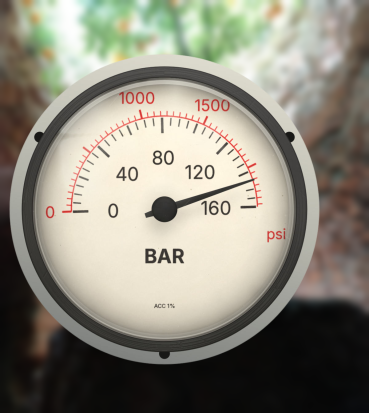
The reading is value=145 unit=bar
